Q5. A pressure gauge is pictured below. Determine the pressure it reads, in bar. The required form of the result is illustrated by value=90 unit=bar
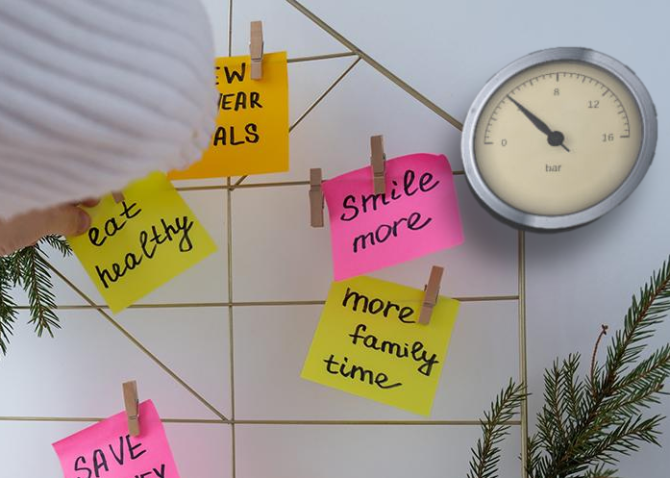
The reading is value=4 unit=bar
